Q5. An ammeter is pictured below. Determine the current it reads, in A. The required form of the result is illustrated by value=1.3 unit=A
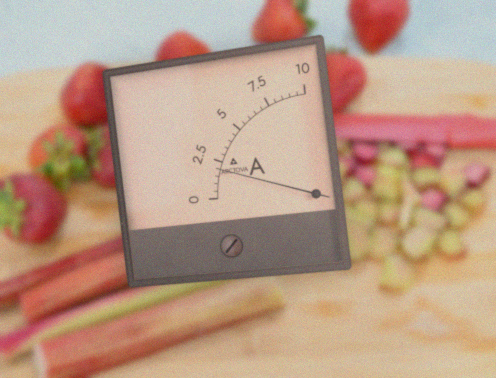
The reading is value=2 unit=A
